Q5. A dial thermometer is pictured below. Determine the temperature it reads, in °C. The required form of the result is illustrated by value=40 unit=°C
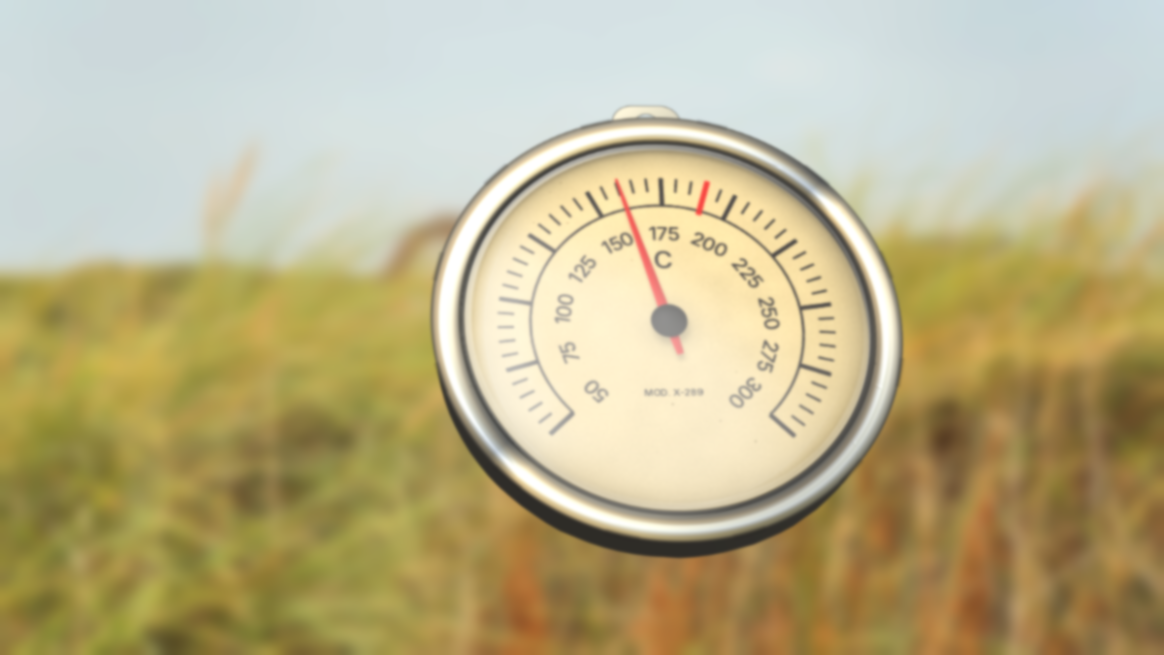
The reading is value=160 unit=°C
